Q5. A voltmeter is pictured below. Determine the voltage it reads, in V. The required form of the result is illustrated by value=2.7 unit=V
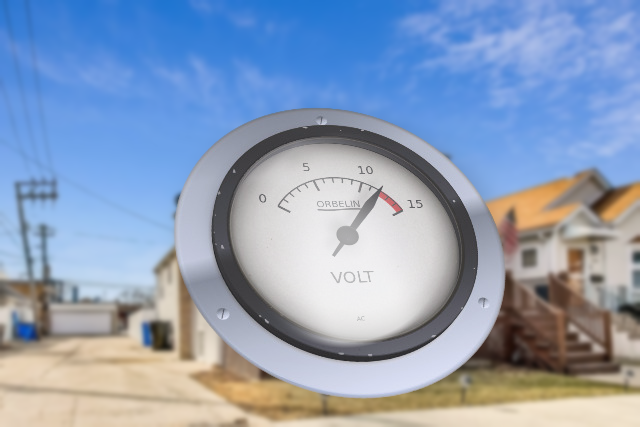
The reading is value=12 unit=V
